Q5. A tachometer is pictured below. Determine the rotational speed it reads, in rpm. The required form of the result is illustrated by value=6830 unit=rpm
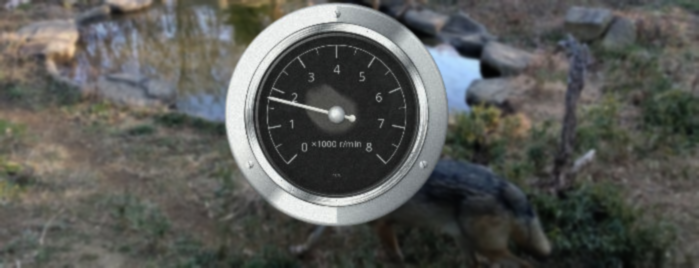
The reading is value=1750 unit=rpm
